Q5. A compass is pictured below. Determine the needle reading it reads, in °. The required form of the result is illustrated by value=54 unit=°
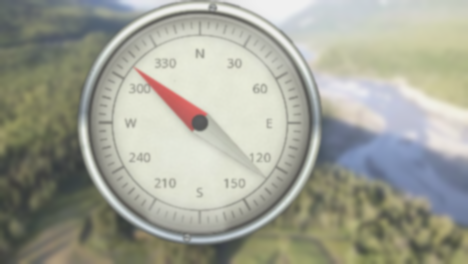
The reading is value=310 unit=°
